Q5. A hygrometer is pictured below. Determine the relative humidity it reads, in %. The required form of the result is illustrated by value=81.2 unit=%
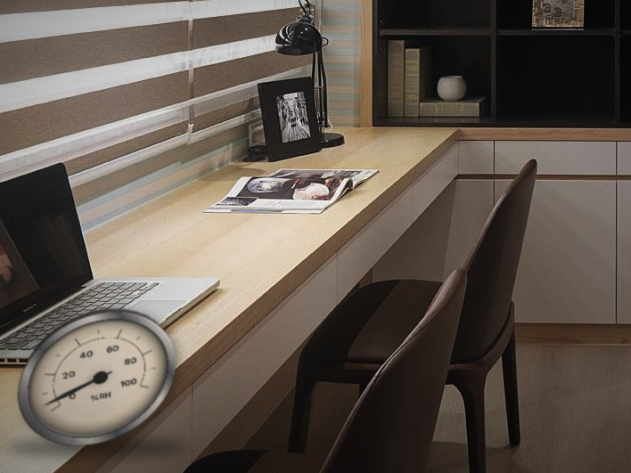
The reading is value=5 unit=%
